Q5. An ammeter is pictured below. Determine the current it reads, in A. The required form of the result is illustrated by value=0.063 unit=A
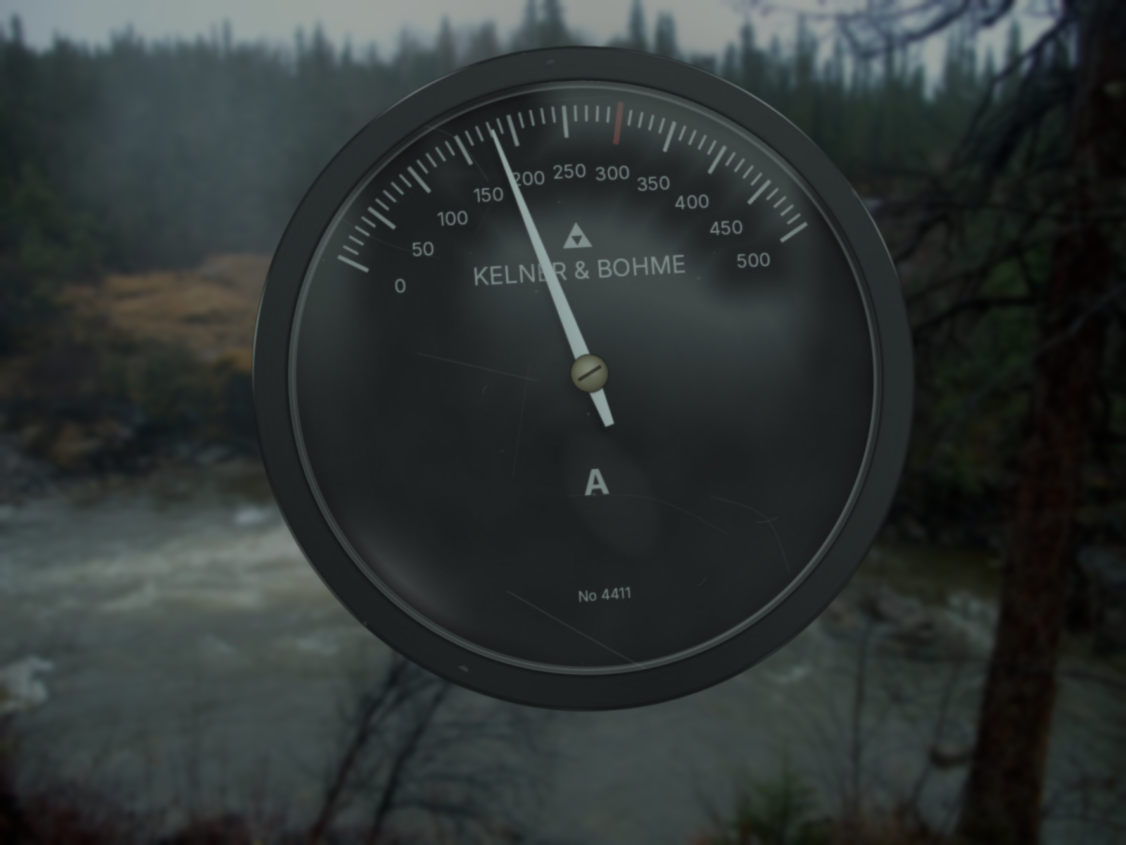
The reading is value=180 unit=A
